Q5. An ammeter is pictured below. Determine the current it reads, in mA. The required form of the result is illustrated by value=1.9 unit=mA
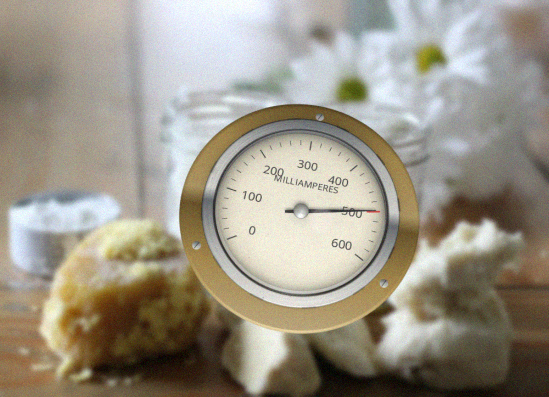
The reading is value=500 unit=mA
